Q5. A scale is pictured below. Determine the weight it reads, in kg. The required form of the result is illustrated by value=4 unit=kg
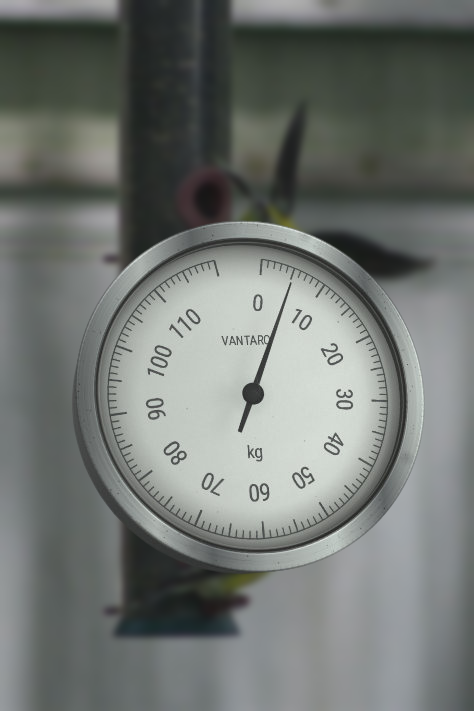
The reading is value=5 unit=kg
